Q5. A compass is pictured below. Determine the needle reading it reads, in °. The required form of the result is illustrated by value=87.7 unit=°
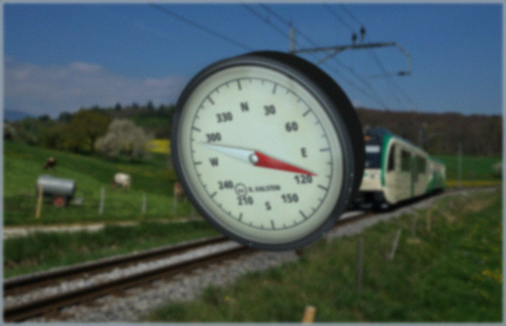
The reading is value=110 unit=°
